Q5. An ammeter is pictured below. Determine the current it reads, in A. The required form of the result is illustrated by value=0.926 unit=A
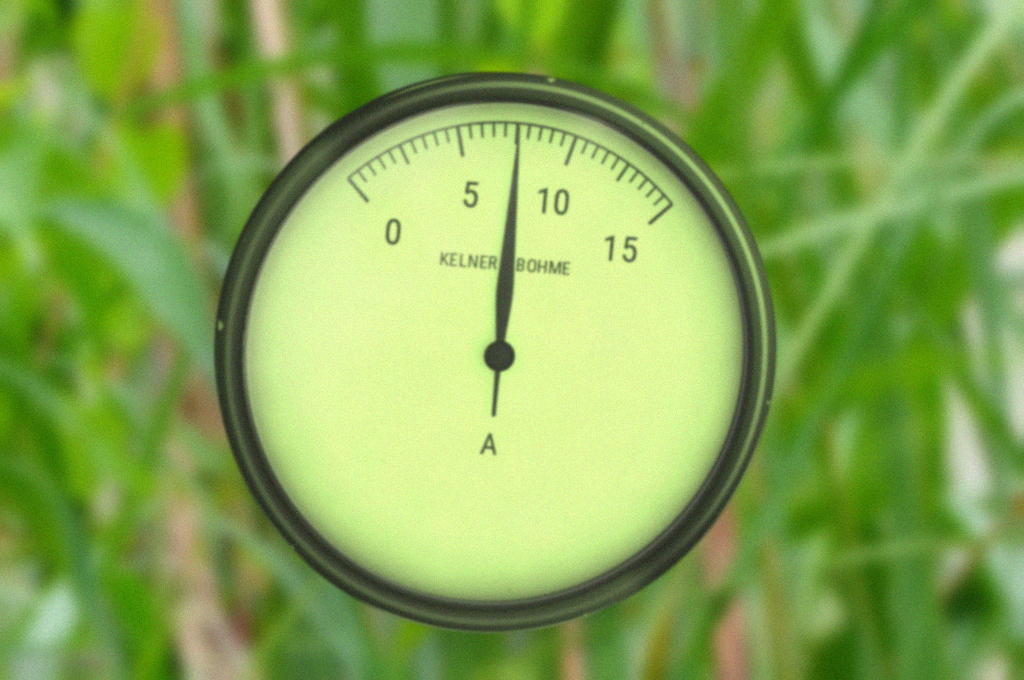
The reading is value=7.5 unit=A
